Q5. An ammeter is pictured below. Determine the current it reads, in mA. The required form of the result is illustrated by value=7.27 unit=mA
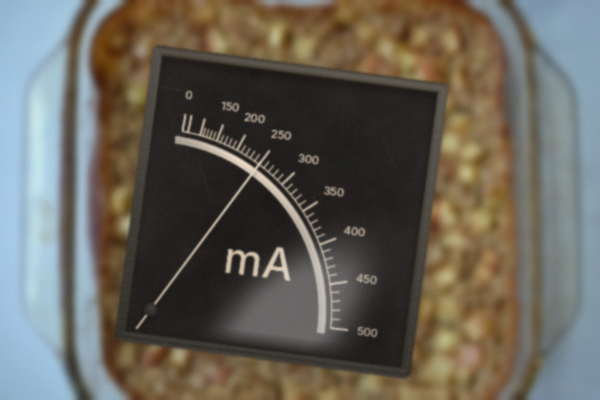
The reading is value=250 unit=mA
